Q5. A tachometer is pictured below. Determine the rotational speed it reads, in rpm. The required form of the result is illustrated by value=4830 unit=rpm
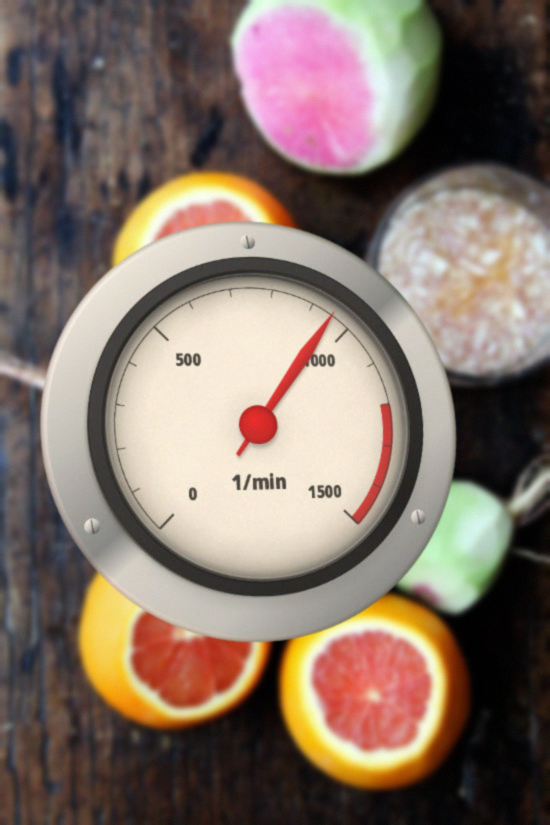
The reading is value=950 unit=rpm
